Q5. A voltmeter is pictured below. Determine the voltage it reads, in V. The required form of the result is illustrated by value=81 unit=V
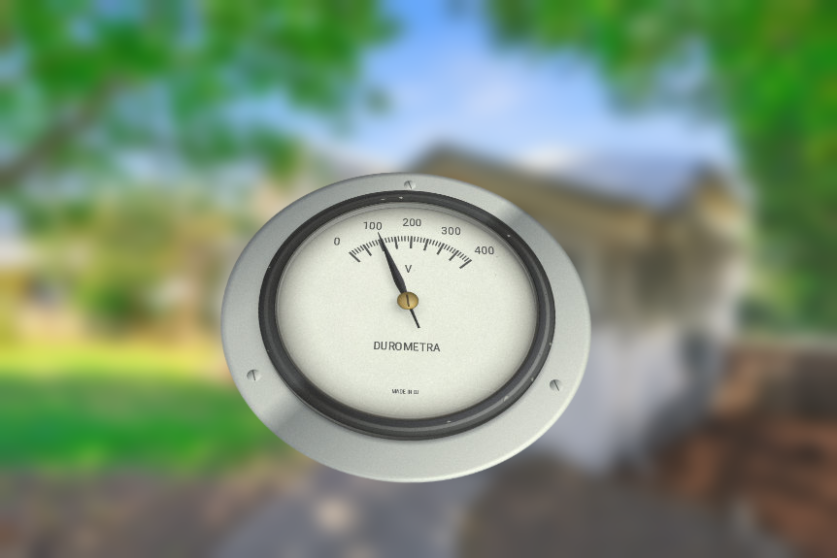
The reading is value=100 unit=V
